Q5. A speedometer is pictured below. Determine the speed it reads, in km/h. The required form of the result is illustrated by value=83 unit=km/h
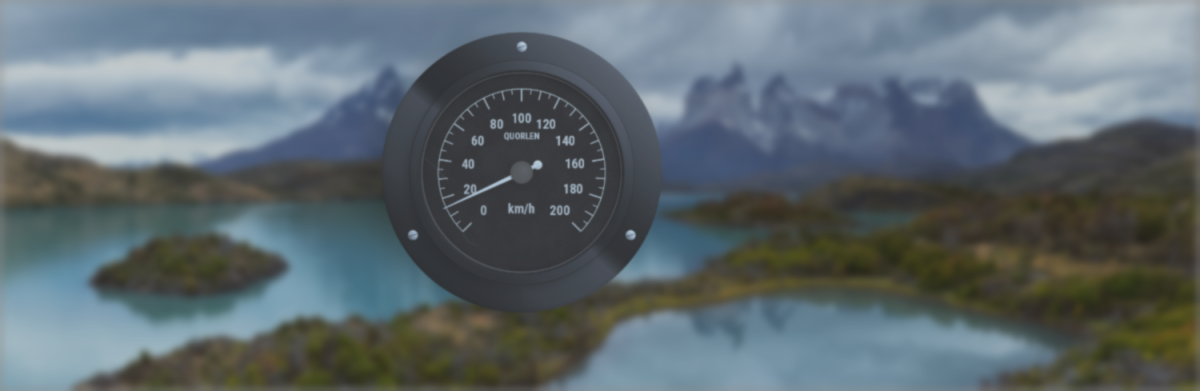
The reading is value=15 unit=km/h
